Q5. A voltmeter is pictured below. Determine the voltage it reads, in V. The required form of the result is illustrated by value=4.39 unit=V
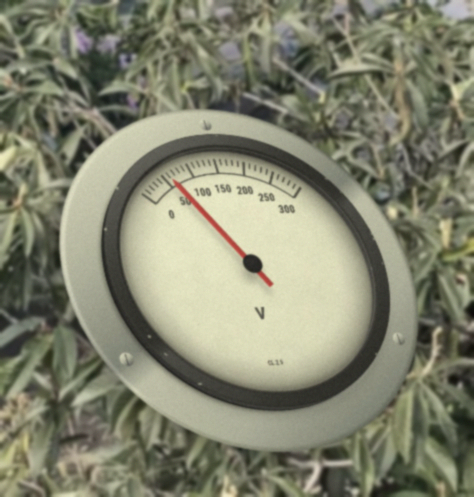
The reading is value=50 unit=V
